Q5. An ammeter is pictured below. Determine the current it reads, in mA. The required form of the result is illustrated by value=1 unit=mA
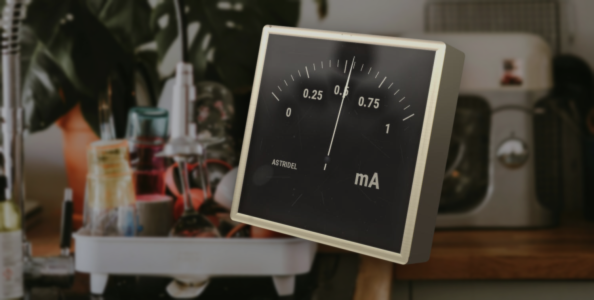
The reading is value=0.55 unit=mA
